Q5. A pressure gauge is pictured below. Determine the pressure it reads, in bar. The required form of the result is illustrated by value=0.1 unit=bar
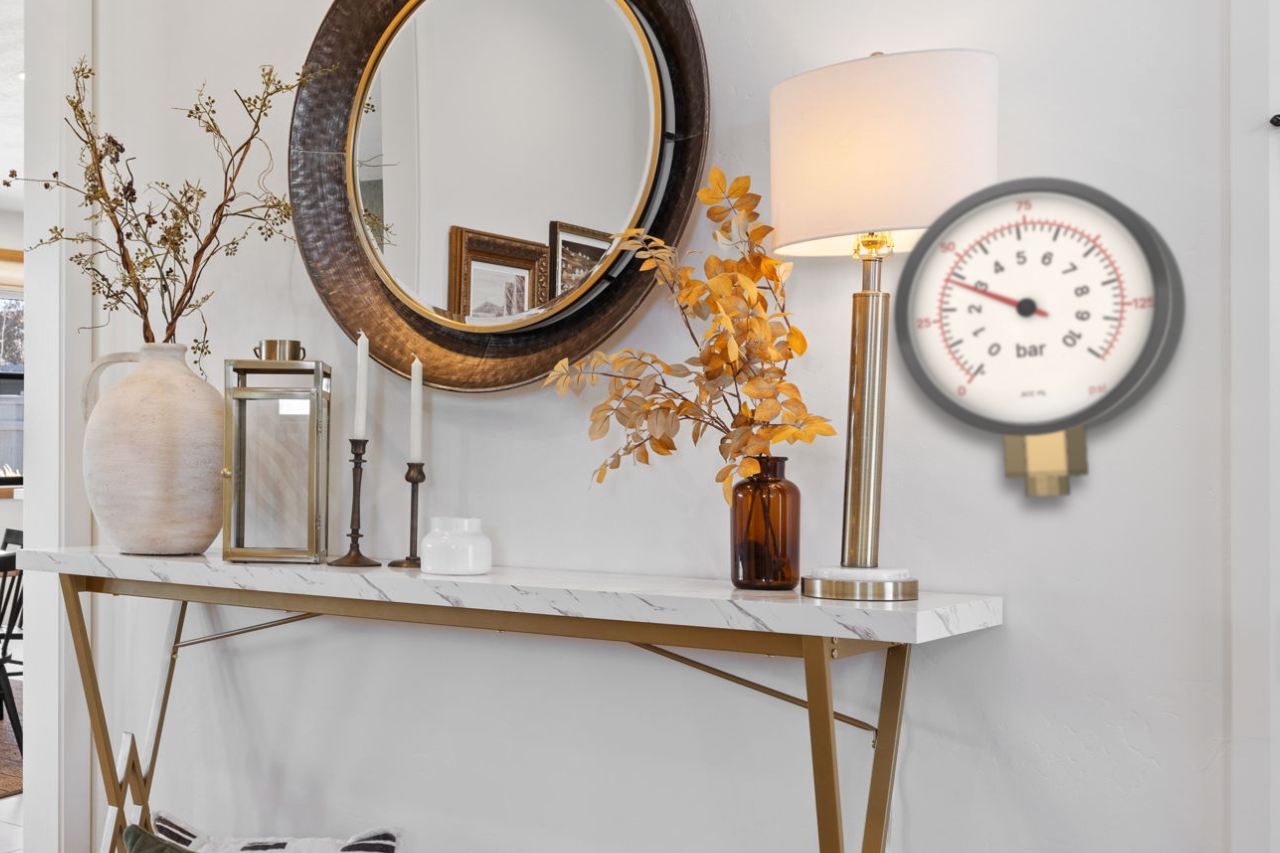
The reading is value=2.8 unit=bar
